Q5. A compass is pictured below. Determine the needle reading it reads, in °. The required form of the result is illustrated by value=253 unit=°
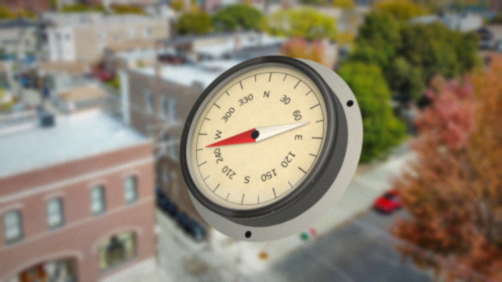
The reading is value=255 unit=°
